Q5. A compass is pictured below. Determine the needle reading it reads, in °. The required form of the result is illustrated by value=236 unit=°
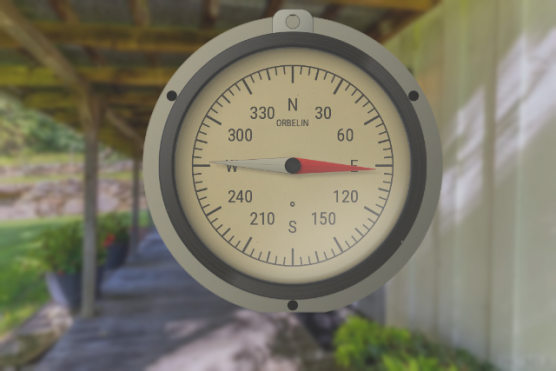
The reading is value=92.5 unit=°
